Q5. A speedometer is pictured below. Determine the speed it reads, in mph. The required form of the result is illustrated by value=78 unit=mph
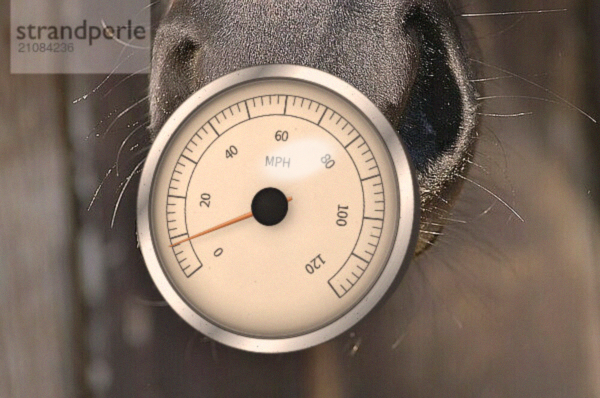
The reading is value=8 unit=mph
